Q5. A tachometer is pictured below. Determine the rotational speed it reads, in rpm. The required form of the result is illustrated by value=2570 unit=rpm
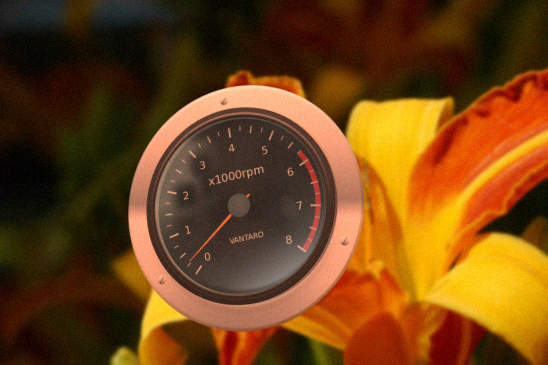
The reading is value=250 unit=rpm
